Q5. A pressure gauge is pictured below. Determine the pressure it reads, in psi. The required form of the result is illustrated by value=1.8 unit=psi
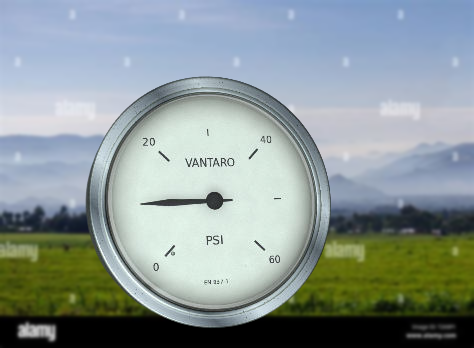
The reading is value=10 unit=psi
